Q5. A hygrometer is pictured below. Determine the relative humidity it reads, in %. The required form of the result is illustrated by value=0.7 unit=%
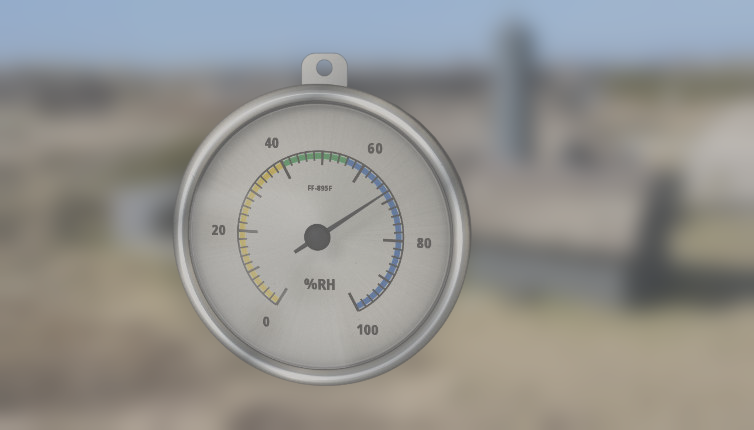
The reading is value=68 unit=%
